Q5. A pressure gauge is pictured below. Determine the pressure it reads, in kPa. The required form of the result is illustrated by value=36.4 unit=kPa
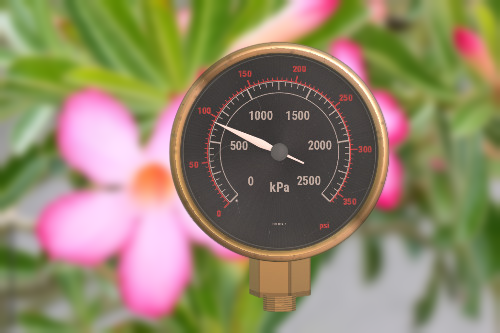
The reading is value=650 unit=kPa
